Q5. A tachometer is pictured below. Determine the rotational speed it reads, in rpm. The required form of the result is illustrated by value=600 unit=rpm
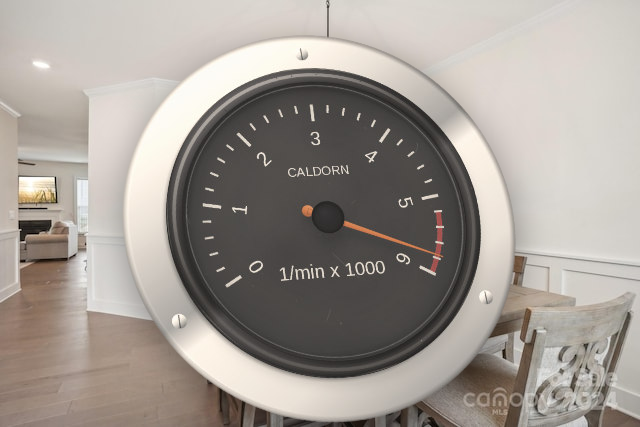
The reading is value=5800 unit=rpm
